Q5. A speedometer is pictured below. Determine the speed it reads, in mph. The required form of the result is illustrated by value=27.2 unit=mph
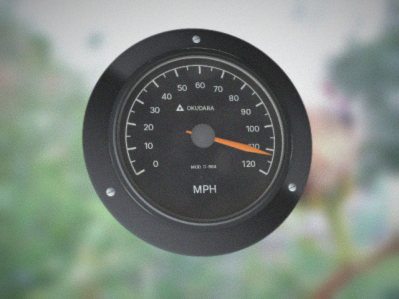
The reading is value=112.5 unit=mph
